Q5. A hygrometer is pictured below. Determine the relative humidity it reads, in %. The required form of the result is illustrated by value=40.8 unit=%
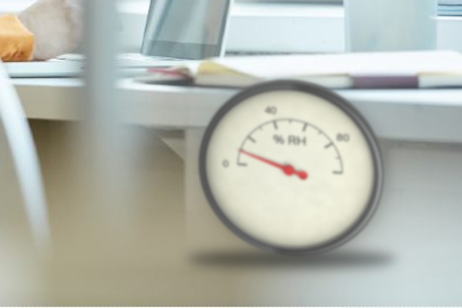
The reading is value=10 unit=%
